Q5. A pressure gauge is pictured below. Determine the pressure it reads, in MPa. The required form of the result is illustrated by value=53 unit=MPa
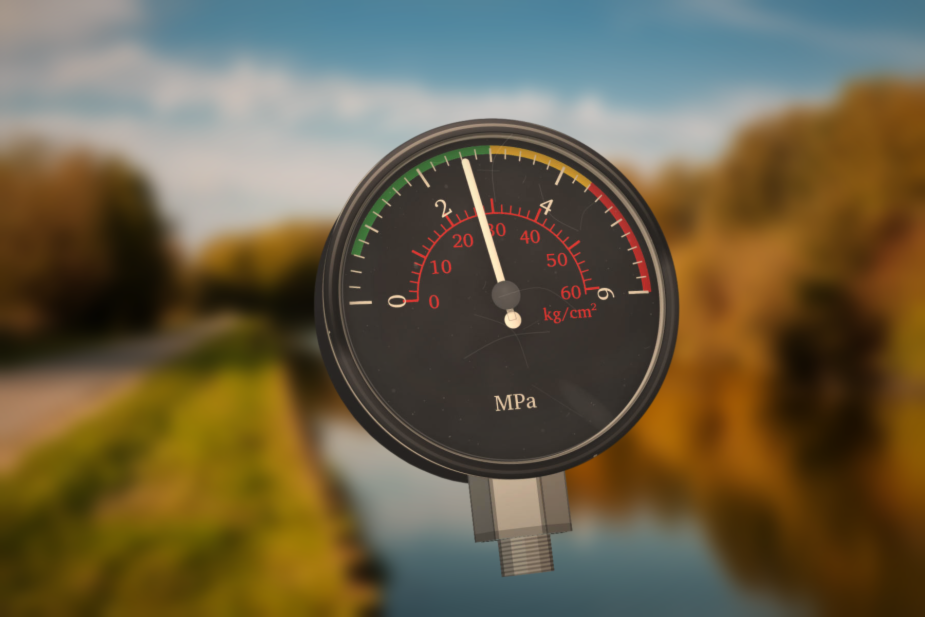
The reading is value=2.6 unit=MPa
